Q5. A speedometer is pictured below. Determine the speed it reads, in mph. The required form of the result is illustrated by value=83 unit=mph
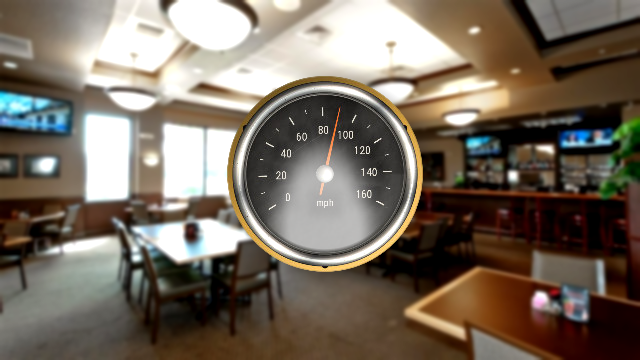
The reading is value=90 unit=mph
